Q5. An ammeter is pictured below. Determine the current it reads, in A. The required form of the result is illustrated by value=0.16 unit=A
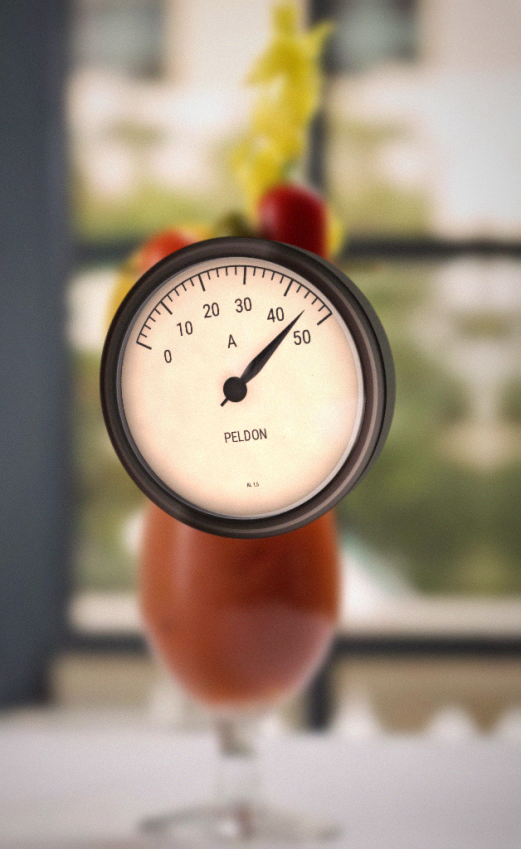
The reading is value=46 unit=A
